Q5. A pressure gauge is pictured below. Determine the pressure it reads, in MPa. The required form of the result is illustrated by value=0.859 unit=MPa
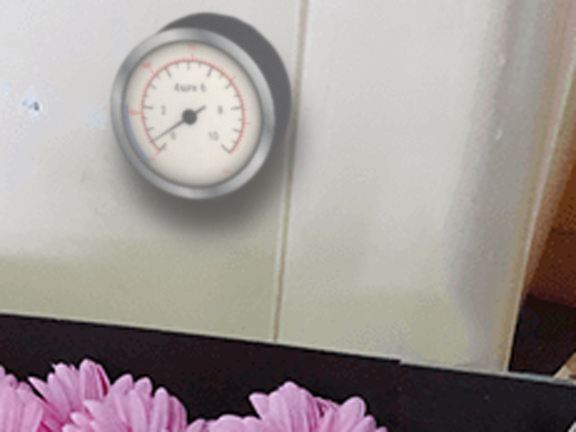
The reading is value=0.5 unit=MPa
